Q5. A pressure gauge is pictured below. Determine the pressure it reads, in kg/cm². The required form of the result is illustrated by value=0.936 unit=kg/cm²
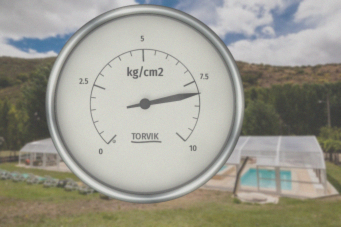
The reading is value=8 unit=kg/cm²
